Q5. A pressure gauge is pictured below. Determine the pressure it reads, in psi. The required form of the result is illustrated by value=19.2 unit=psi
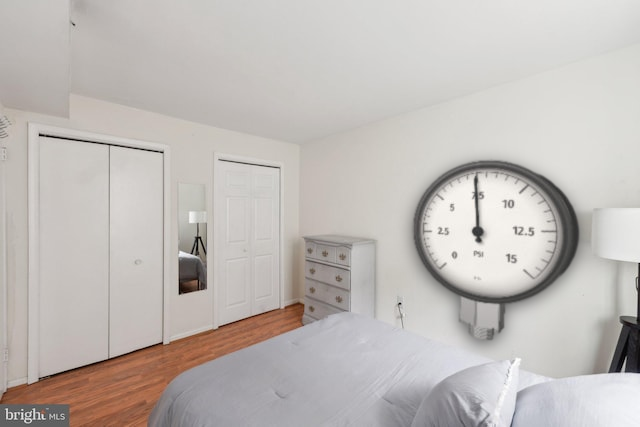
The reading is value=7.5 unit=psi
